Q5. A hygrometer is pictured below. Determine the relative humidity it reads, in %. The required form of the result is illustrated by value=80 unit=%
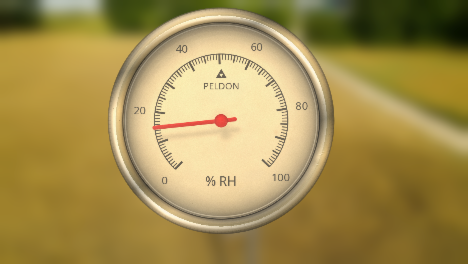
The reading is value=15 unit=%
